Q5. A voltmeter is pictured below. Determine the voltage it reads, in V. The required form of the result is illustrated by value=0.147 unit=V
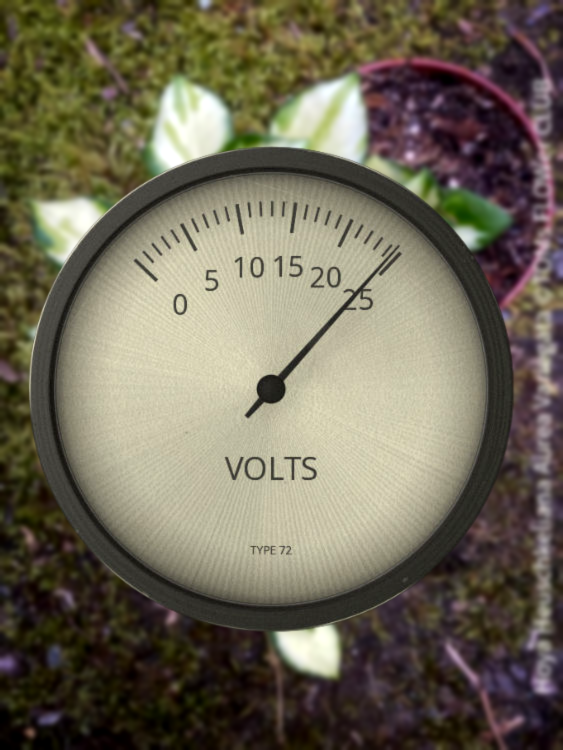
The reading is value=24.5 unit=V
